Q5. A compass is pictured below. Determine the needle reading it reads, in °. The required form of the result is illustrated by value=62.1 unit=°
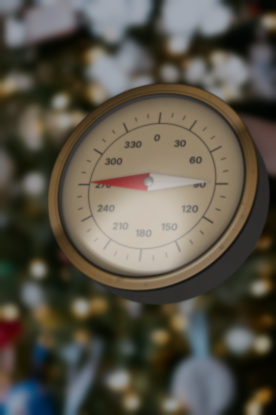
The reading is value=270 unit=°
